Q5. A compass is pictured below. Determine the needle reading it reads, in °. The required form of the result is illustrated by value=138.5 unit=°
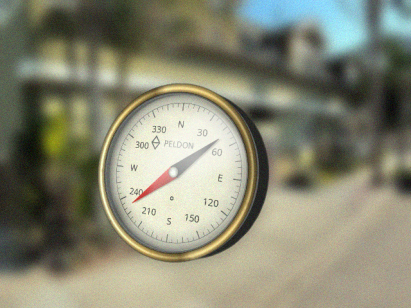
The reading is value=230 unit=°
